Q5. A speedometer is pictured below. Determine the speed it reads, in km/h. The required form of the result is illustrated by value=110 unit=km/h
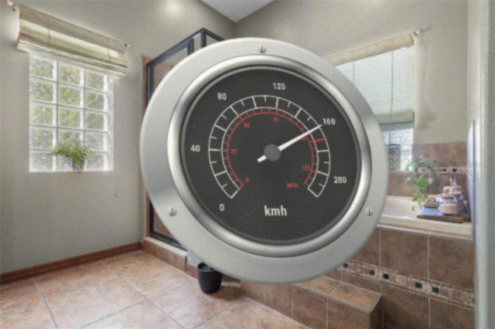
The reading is value=160 unit=km/h
